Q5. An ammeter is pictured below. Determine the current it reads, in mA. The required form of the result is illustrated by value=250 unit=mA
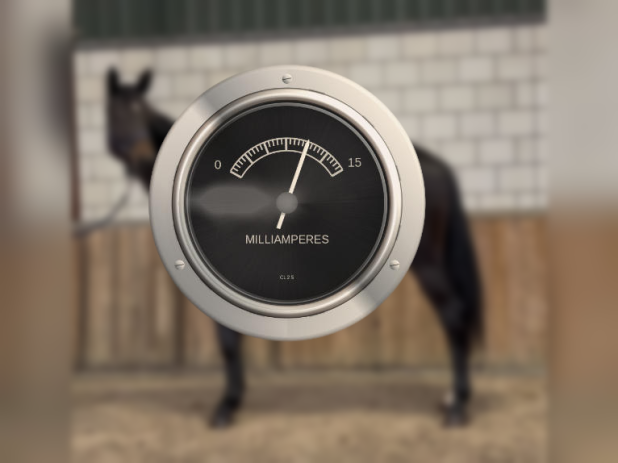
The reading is value=10 unit=mA
